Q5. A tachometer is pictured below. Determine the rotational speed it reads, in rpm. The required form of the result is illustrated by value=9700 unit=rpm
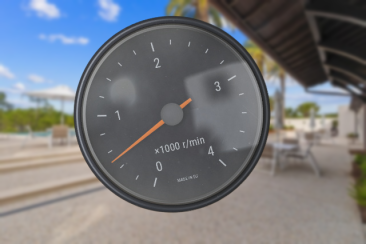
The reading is value=500 unit=rpm
